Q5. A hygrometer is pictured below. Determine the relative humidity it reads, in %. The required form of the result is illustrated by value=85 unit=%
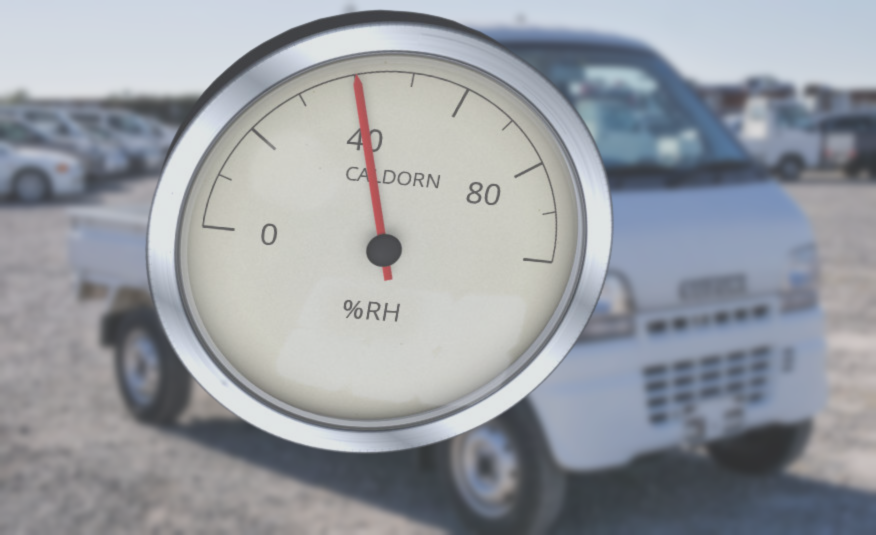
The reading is value=40 unit=%
